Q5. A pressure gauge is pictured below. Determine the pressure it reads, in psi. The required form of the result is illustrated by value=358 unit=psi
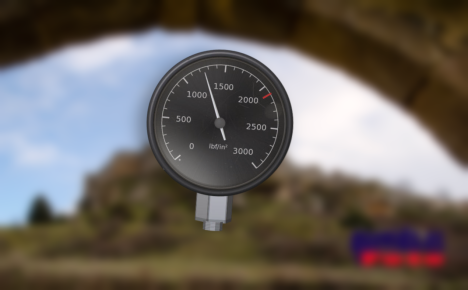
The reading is value=1250 unit=psi
